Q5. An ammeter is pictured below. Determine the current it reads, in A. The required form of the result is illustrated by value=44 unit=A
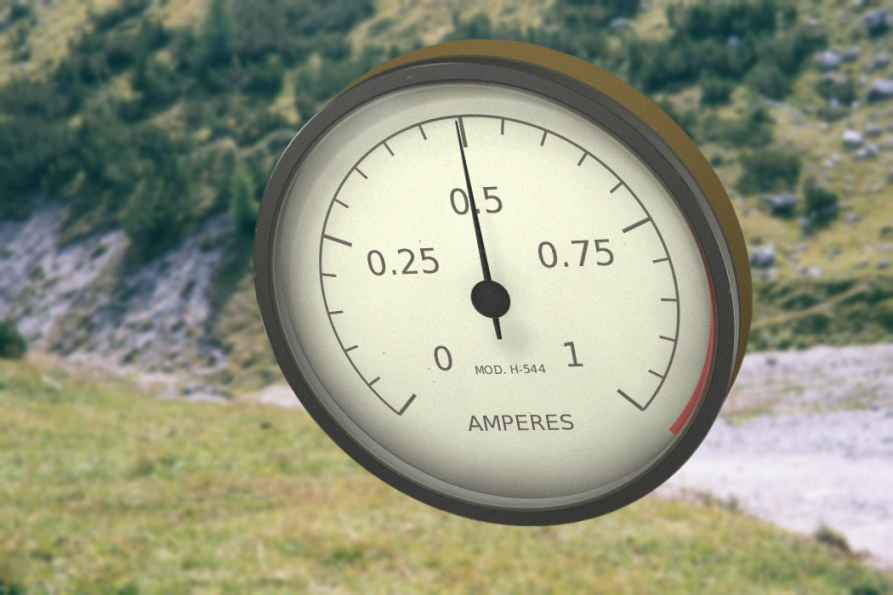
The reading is value=0.5 unit=A
